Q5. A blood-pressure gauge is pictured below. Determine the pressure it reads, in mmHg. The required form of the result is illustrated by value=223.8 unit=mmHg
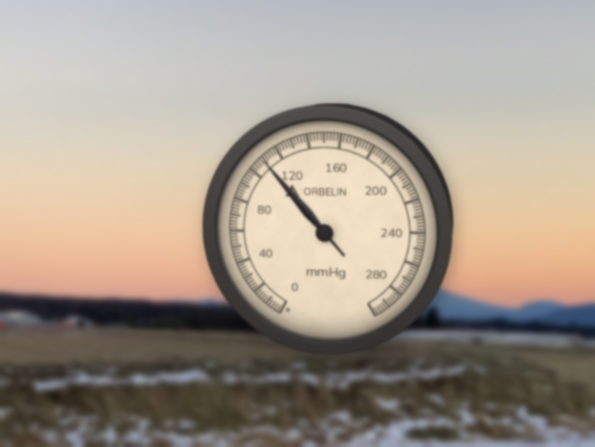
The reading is value=110 unit=mmHg
